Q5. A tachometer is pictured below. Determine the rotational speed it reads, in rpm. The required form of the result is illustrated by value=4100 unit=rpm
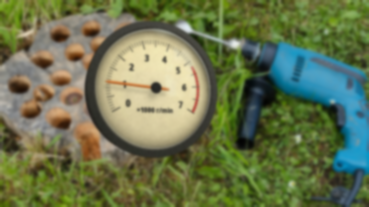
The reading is value=1000 unit=rpm
